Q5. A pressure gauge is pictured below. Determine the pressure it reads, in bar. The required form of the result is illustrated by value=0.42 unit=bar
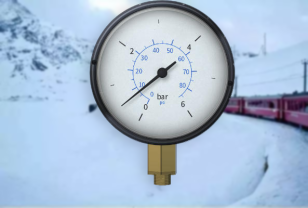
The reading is value=0.5 unit=bar
